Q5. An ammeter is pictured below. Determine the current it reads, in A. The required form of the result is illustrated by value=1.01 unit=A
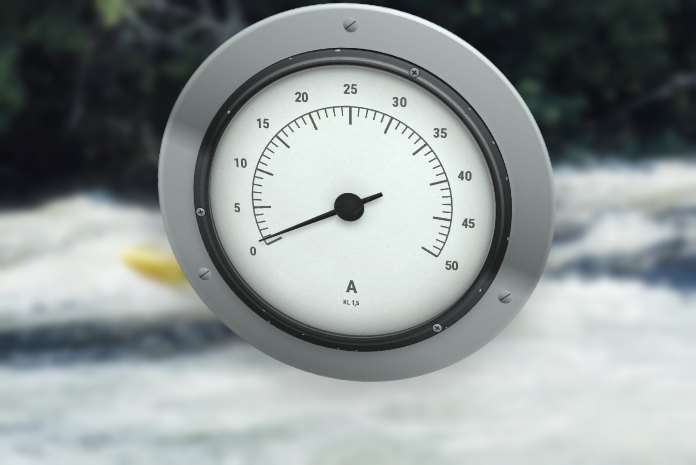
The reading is value=1 unit=A
